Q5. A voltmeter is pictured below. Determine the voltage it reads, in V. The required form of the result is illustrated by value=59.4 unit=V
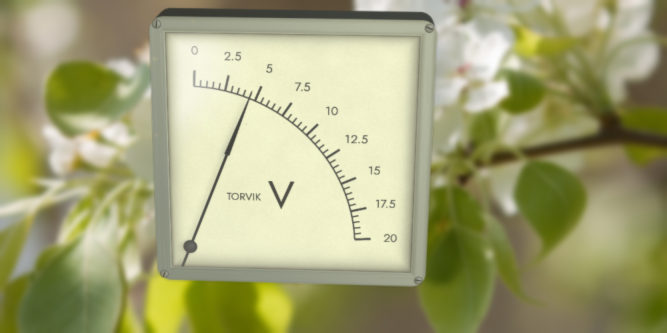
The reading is value=4.5 unit=V
